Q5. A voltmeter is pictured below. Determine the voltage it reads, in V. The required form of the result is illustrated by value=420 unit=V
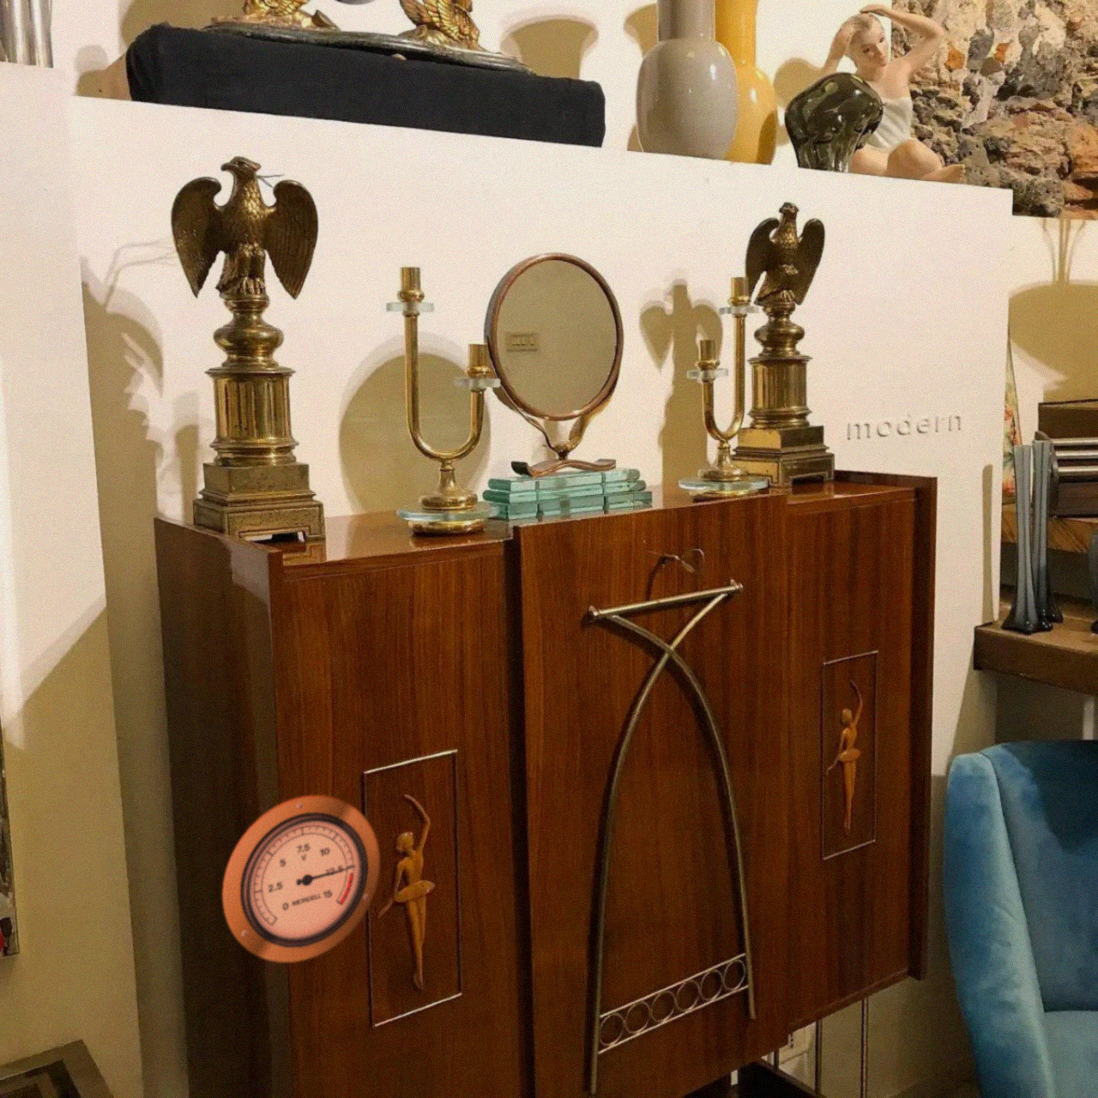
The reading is value=12.5 unit=V
